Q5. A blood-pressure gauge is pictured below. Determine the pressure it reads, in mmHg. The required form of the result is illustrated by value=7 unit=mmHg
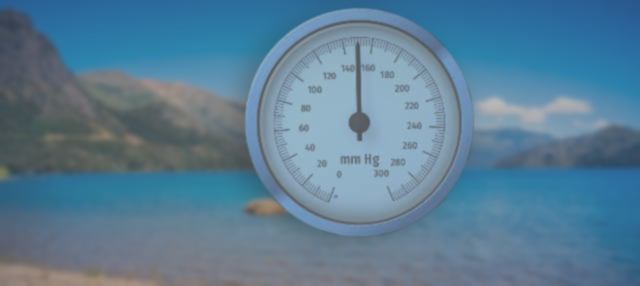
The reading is value=150 unit=mmHg
